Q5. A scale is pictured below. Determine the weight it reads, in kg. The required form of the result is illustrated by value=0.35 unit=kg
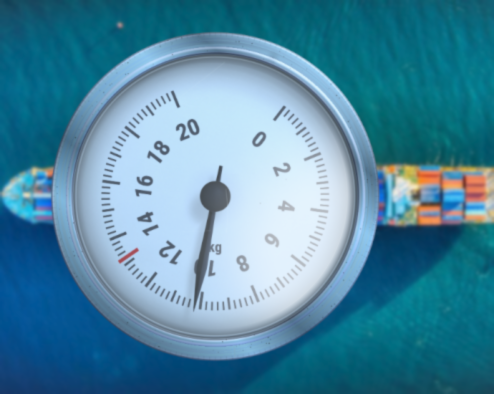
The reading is value=10.2 unit=kg
